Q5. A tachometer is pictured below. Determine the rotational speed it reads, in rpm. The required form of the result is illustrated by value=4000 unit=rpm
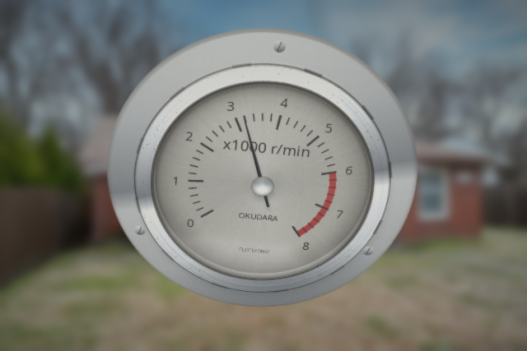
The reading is value=3200 unit=rpm
